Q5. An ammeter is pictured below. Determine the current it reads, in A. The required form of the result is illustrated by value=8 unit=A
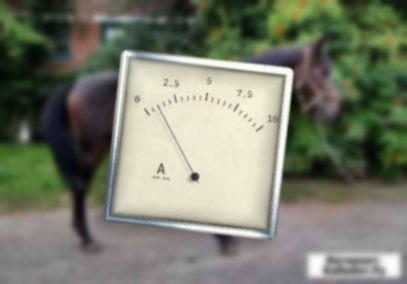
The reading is value=1 unit=A
